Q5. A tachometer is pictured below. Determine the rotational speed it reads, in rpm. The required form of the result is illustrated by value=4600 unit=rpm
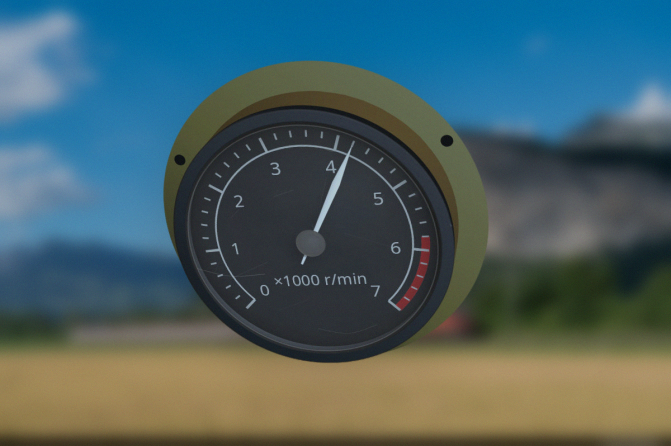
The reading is value=4200 unit=rpm
